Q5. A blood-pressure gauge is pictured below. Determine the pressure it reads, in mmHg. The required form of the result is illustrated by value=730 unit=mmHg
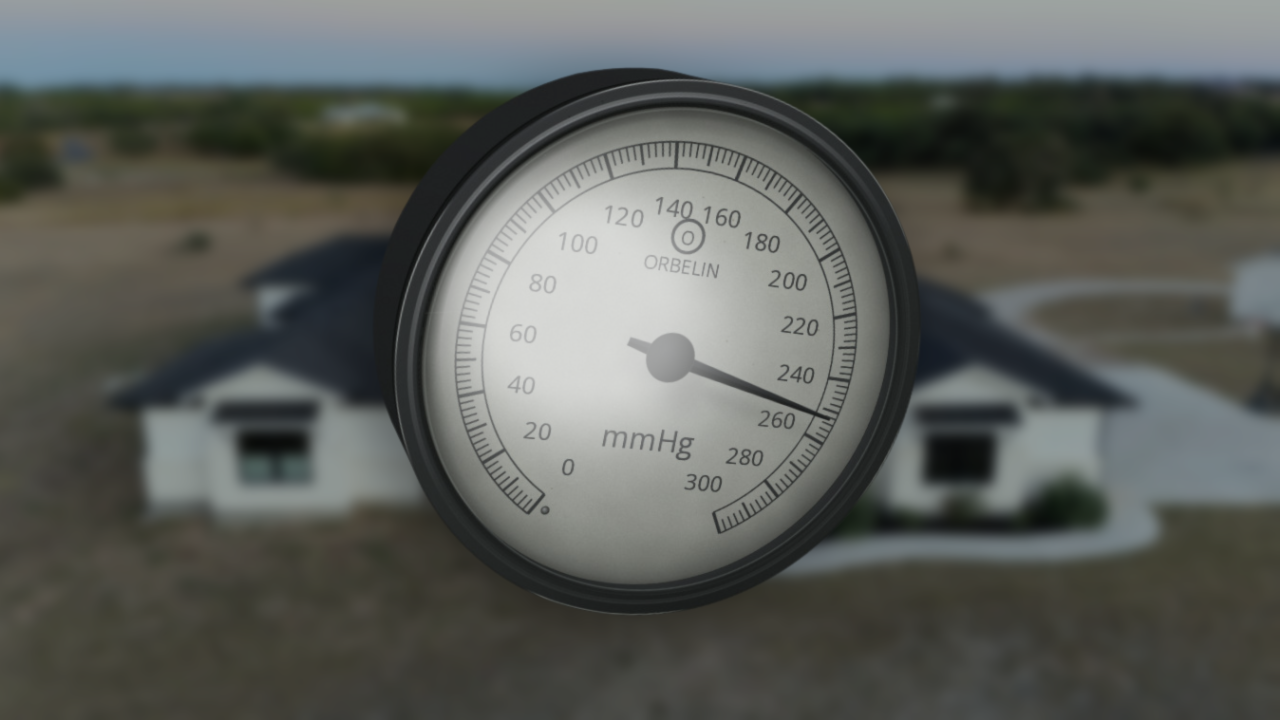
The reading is value=252 unit=mmHg
